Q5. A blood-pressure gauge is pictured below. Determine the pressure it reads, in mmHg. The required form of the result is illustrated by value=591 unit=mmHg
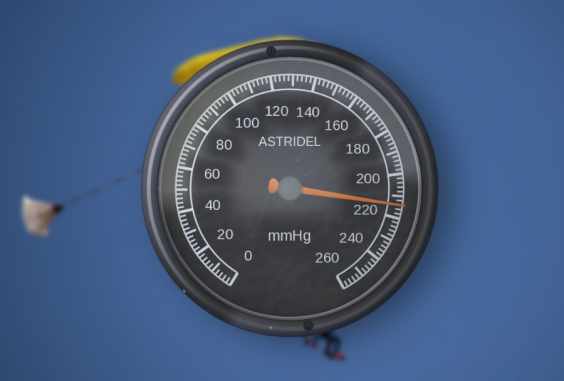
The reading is value=214 unit=mmHg
